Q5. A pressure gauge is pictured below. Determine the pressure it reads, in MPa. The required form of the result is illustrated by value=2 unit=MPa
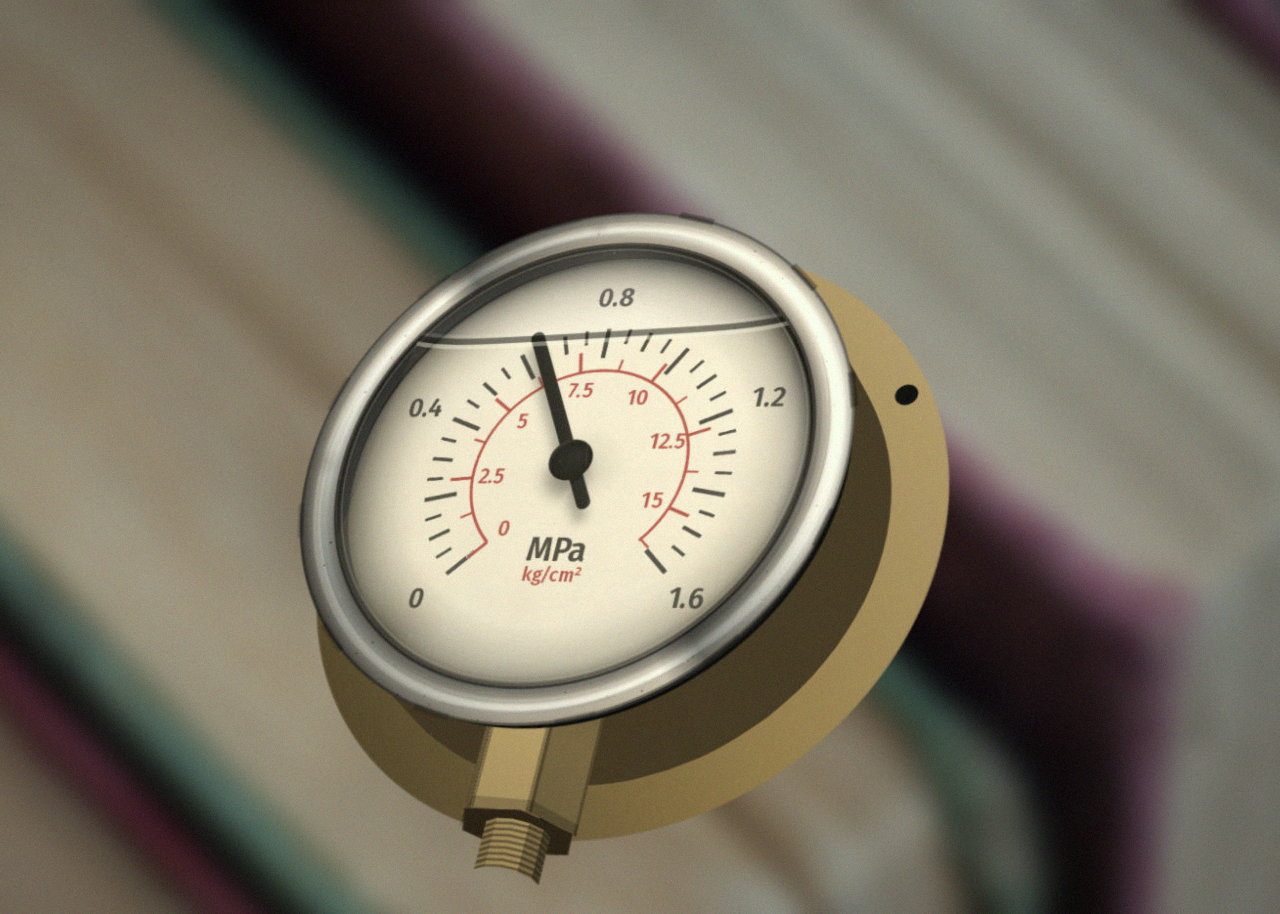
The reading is value=0.65 unit=MPa
